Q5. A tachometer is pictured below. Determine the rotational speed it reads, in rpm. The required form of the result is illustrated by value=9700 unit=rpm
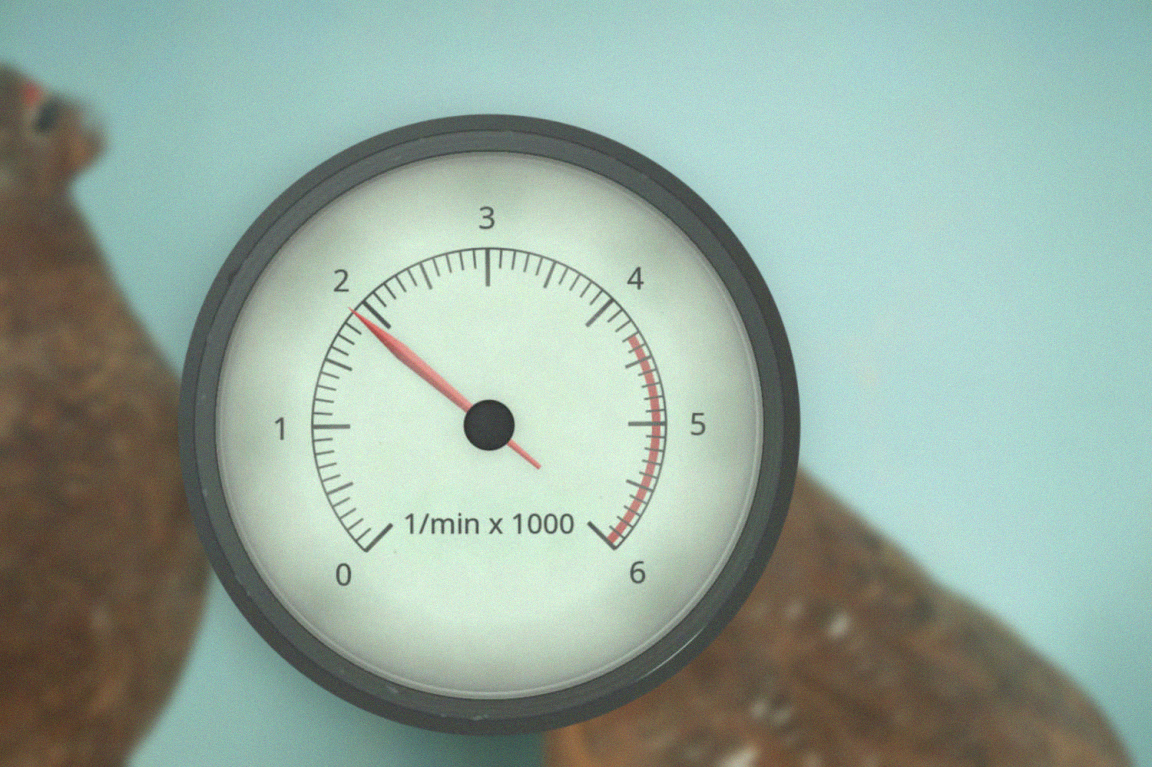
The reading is value=1900 unit=rpm
